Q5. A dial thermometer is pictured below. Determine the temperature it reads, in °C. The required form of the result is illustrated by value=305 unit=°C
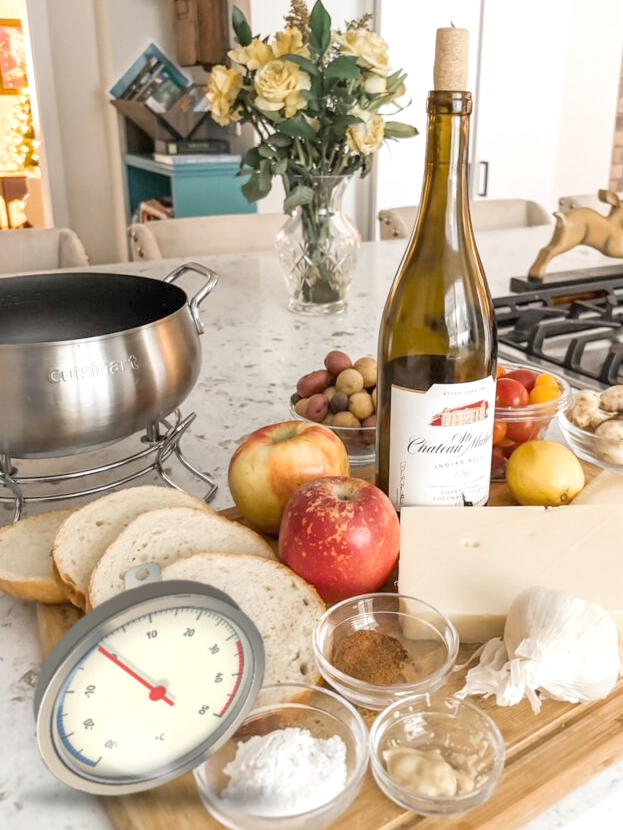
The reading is value=0 unit=°C
